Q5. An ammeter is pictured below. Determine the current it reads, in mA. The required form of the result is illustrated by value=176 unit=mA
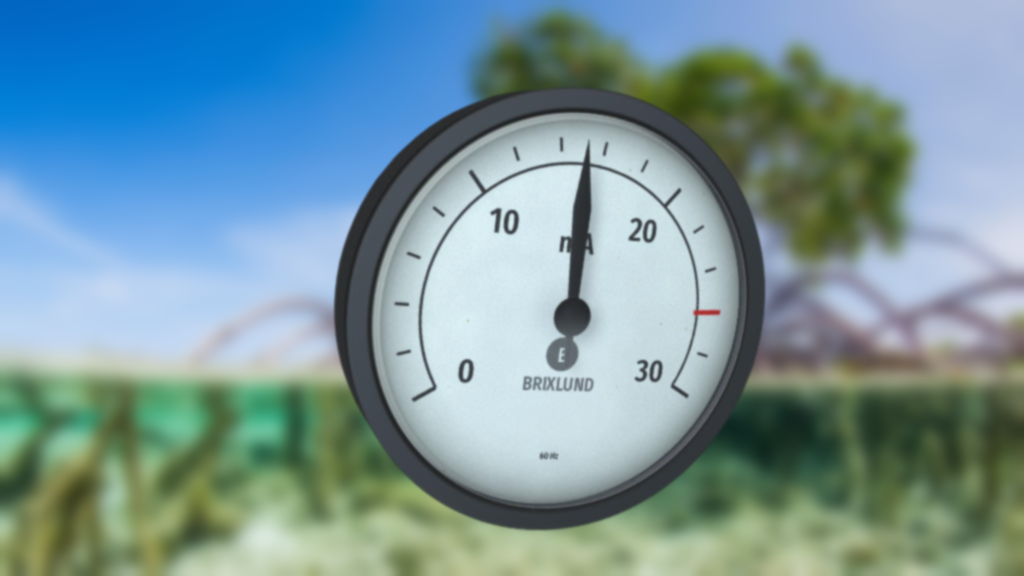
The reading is value=15 unit=mA
